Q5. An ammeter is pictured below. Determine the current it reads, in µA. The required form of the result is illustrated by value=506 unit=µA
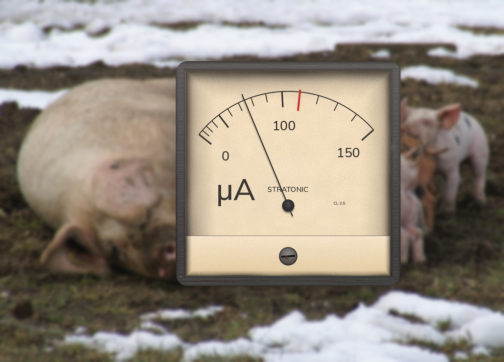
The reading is value=75 unit=µA
